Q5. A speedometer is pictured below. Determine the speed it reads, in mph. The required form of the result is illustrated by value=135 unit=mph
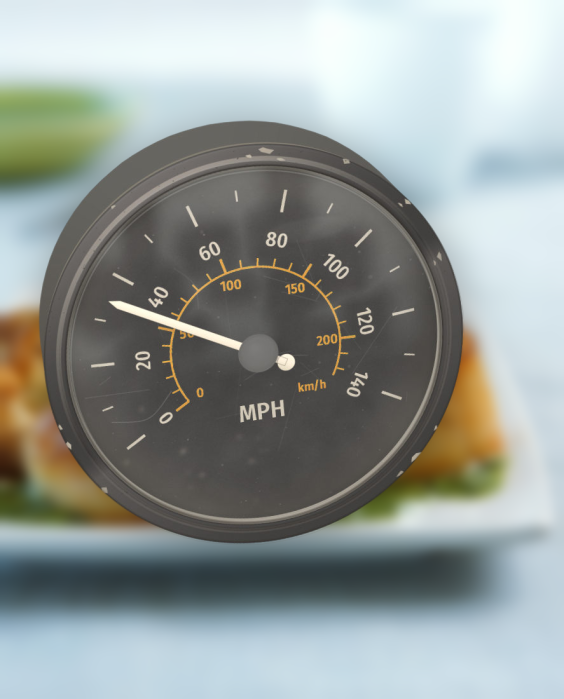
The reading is value=35 unit=mph
